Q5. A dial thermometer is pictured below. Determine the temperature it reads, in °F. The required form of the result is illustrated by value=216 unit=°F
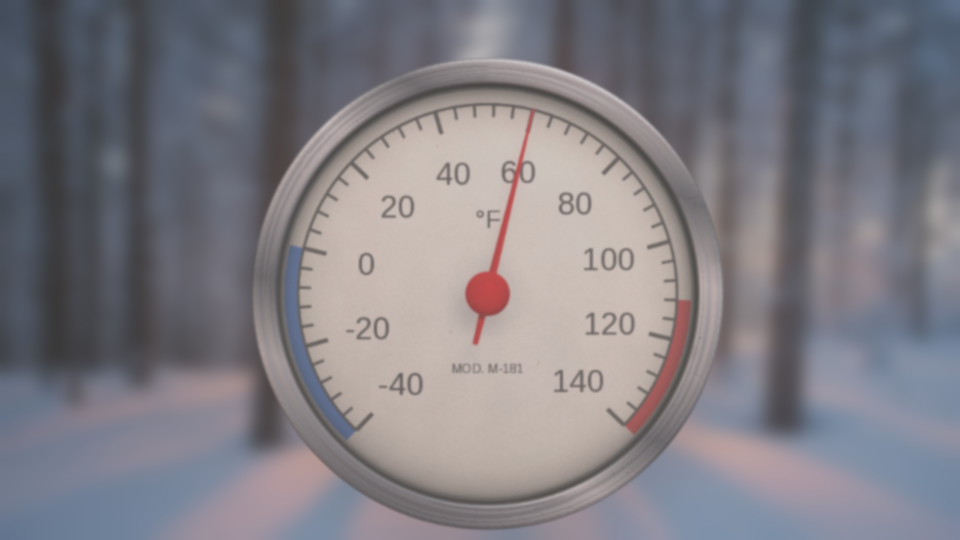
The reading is value=60 unit=°F
